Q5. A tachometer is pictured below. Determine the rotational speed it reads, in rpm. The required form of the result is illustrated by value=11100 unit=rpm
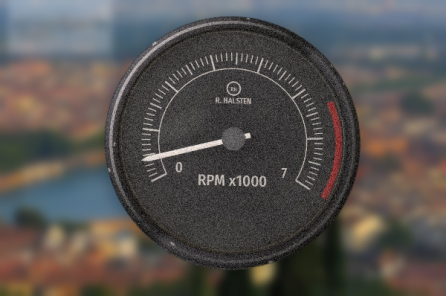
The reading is value=400 unit=rpm
